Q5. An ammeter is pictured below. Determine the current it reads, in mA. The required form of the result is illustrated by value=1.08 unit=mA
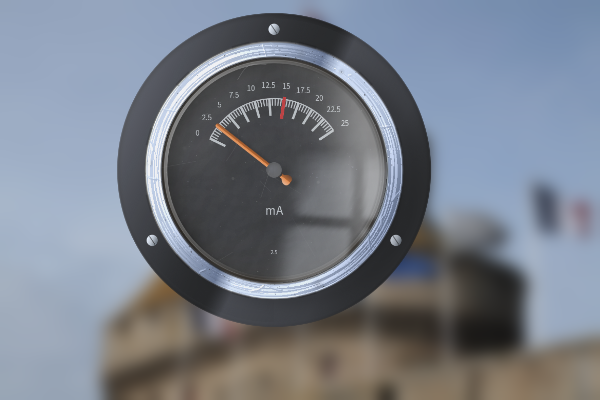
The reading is value=2.5 unit=mA
